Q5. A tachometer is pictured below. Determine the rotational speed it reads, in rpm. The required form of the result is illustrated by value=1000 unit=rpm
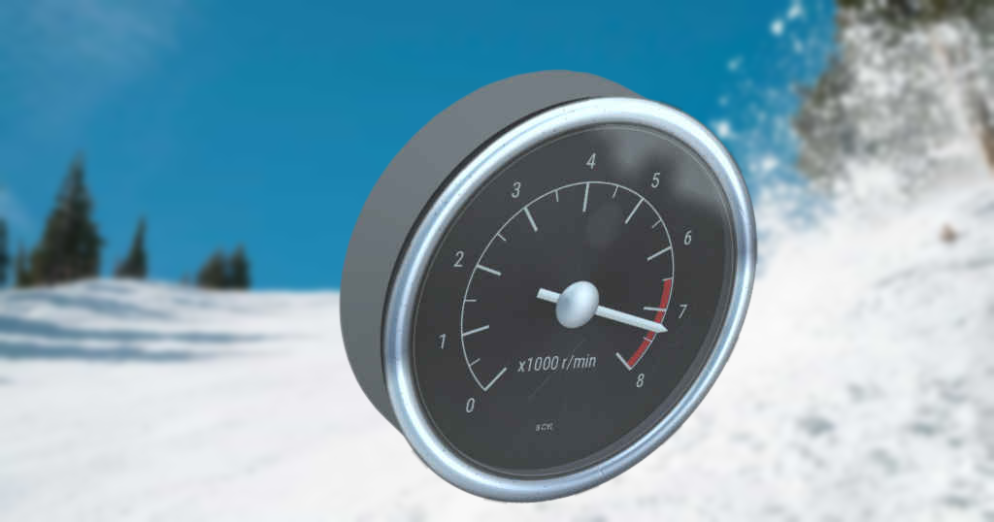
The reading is value=7250 unit=rpm
